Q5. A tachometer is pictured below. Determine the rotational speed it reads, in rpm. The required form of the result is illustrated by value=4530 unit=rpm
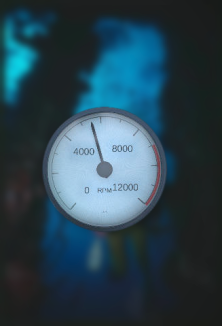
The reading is value=5500 unit=rpm
